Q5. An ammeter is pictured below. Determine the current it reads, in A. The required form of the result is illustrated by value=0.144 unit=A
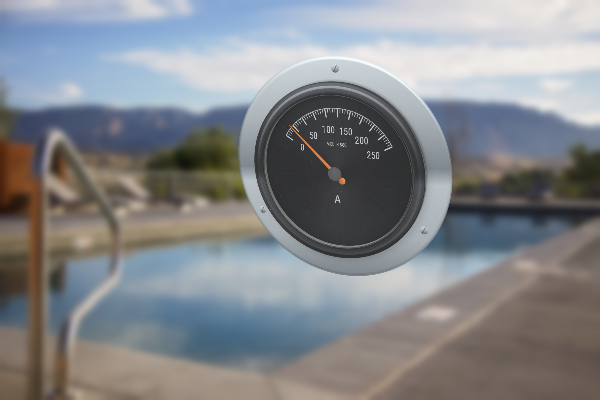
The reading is value=25 unit=A
